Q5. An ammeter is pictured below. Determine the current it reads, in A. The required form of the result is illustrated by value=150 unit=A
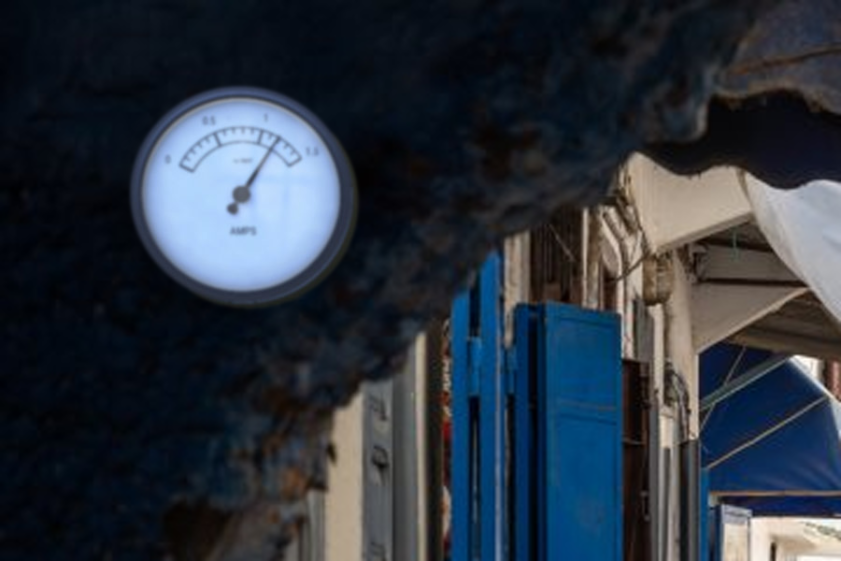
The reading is value=1.2 unit=A
